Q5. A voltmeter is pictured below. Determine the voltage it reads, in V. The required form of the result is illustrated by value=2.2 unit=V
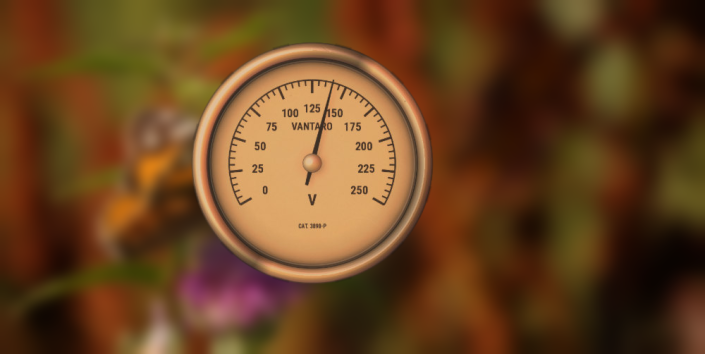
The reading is value=140 unit=V
